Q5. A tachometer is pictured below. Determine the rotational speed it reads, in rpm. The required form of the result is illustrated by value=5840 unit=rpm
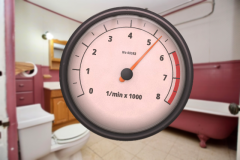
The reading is value=5250 unit=rpm
